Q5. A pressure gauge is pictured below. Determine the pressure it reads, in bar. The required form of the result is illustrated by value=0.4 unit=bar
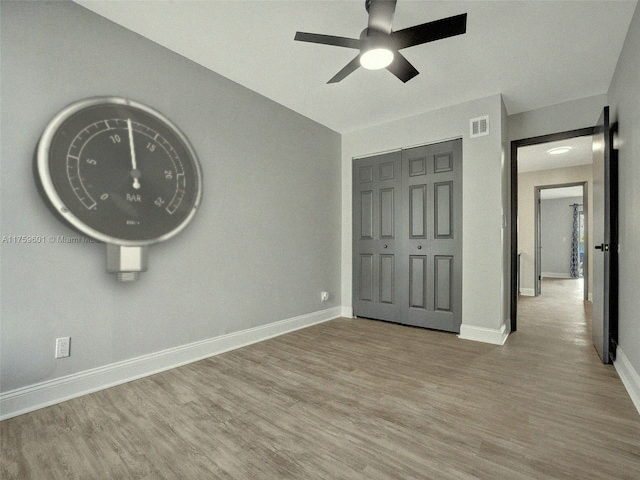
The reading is value=12 unit=bar
